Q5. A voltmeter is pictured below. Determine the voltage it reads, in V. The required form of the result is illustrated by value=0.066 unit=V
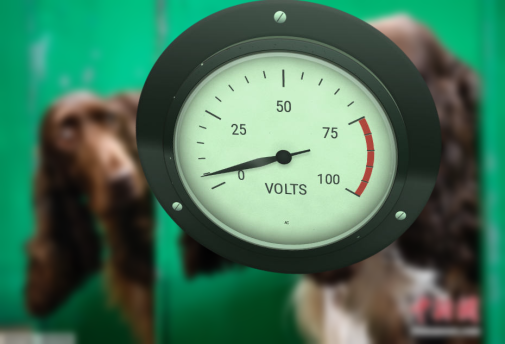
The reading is value=5 unit=V
